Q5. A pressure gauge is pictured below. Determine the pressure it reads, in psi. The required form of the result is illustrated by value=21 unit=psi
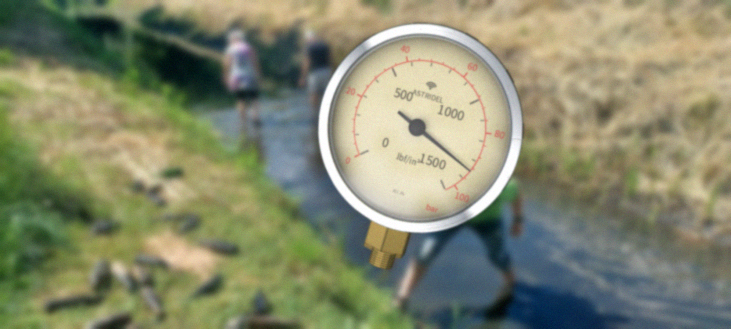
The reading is value=1350 unit=psi
